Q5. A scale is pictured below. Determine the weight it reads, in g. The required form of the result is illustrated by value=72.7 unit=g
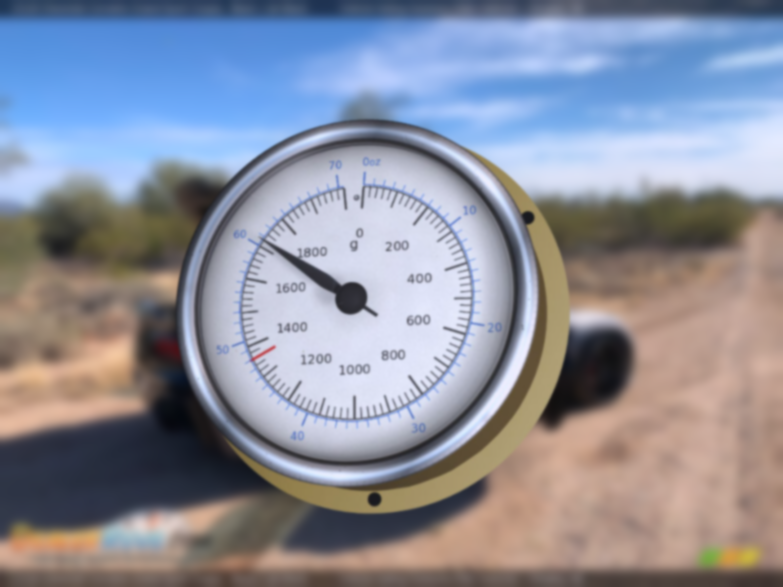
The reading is value=1720 unit=g
